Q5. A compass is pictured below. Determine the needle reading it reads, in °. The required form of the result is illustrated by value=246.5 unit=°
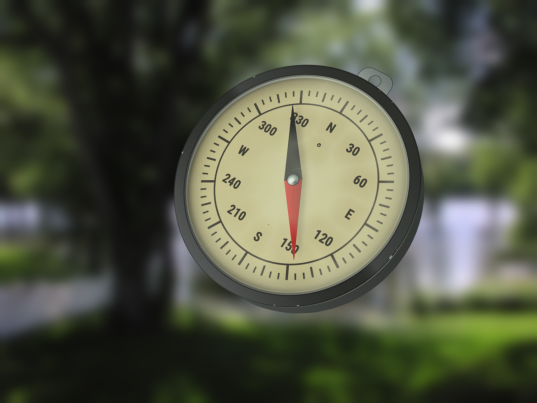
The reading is value=145 unit=°
